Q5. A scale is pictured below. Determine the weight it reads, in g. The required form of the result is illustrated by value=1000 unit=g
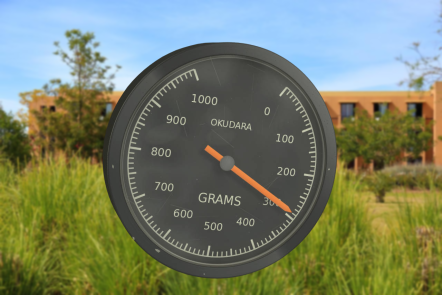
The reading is value=290 unit=g
